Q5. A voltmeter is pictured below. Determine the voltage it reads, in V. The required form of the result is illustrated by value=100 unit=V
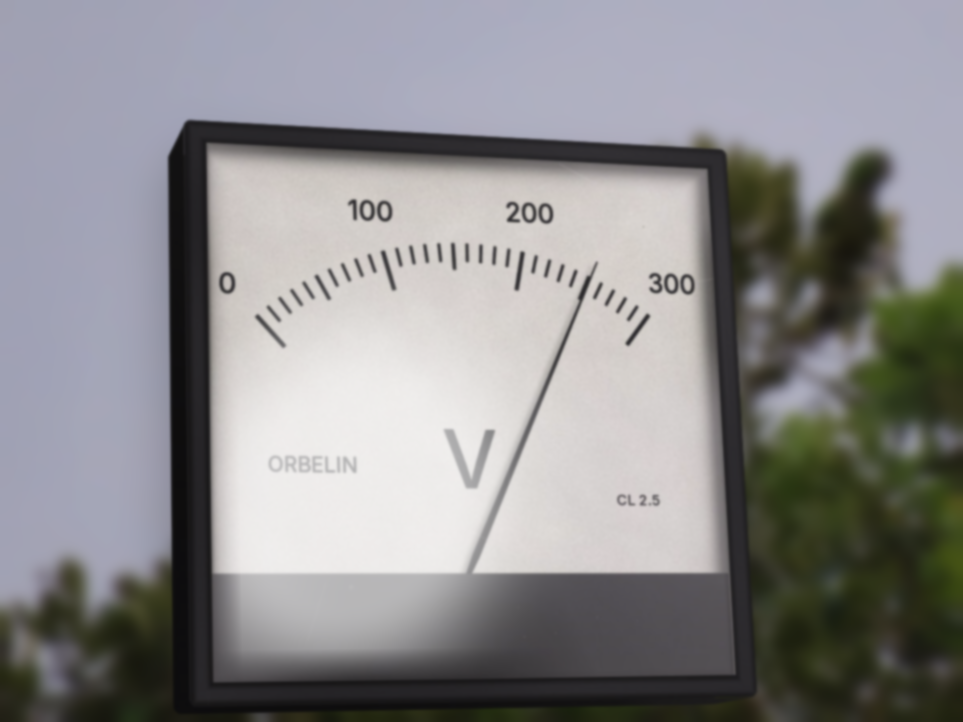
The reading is value=250 unit=V
